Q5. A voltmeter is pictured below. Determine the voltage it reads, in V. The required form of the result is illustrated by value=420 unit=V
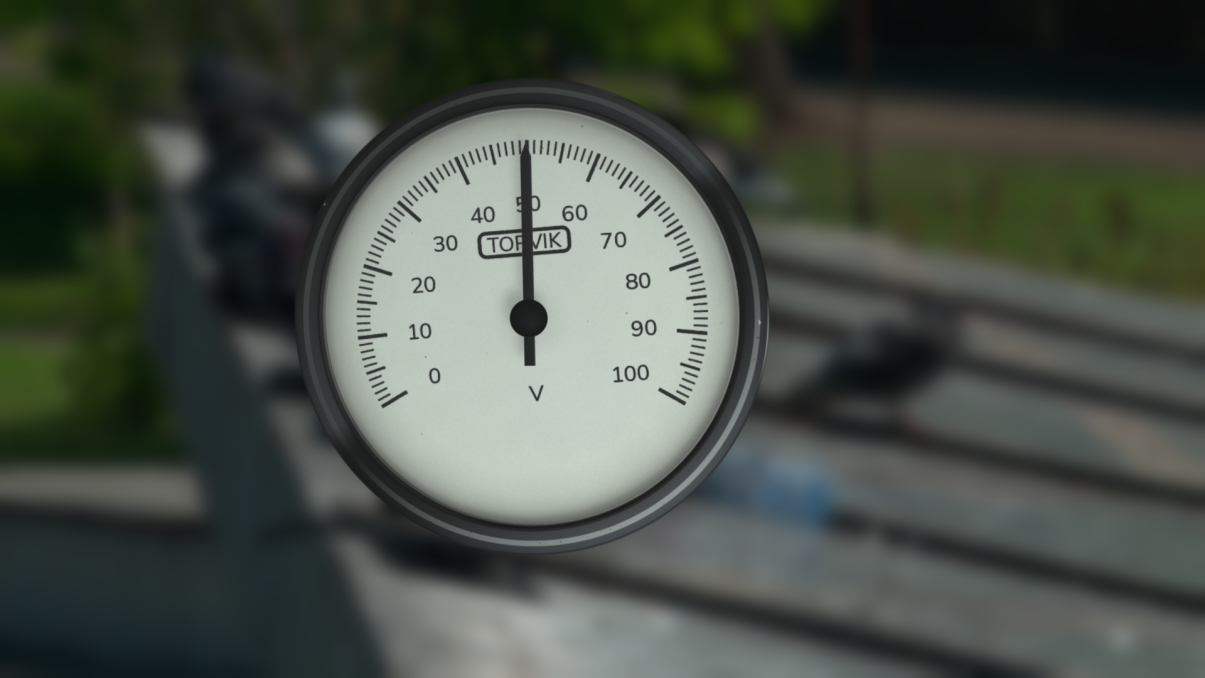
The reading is value=50 unit=V
